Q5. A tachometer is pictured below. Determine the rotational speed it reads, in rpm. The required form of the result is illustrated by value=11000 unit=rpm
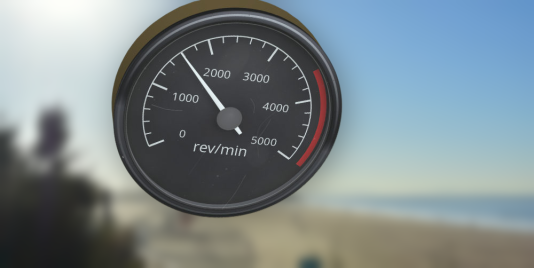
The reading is value=1600 unit=rpm
